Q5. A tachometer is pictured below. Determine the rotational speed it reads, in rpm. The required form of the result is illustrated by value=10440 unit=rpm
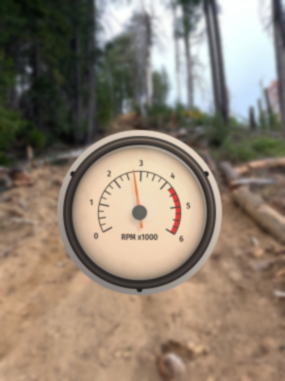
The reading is value=2750 unit=rpm
